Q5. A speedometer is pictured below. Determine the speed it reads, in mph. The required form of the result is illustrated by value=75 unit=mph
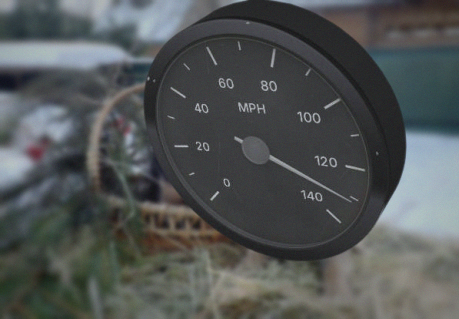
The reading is value=130 unit=mph
